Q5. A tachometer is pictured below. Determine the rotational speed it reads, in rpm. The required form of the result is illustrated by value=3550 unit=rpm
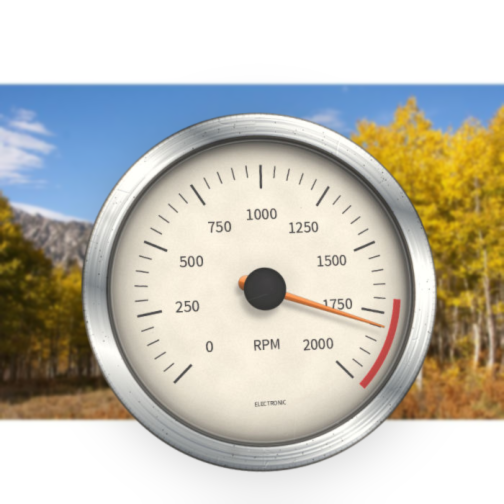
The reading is value=1800 unit=rpm
